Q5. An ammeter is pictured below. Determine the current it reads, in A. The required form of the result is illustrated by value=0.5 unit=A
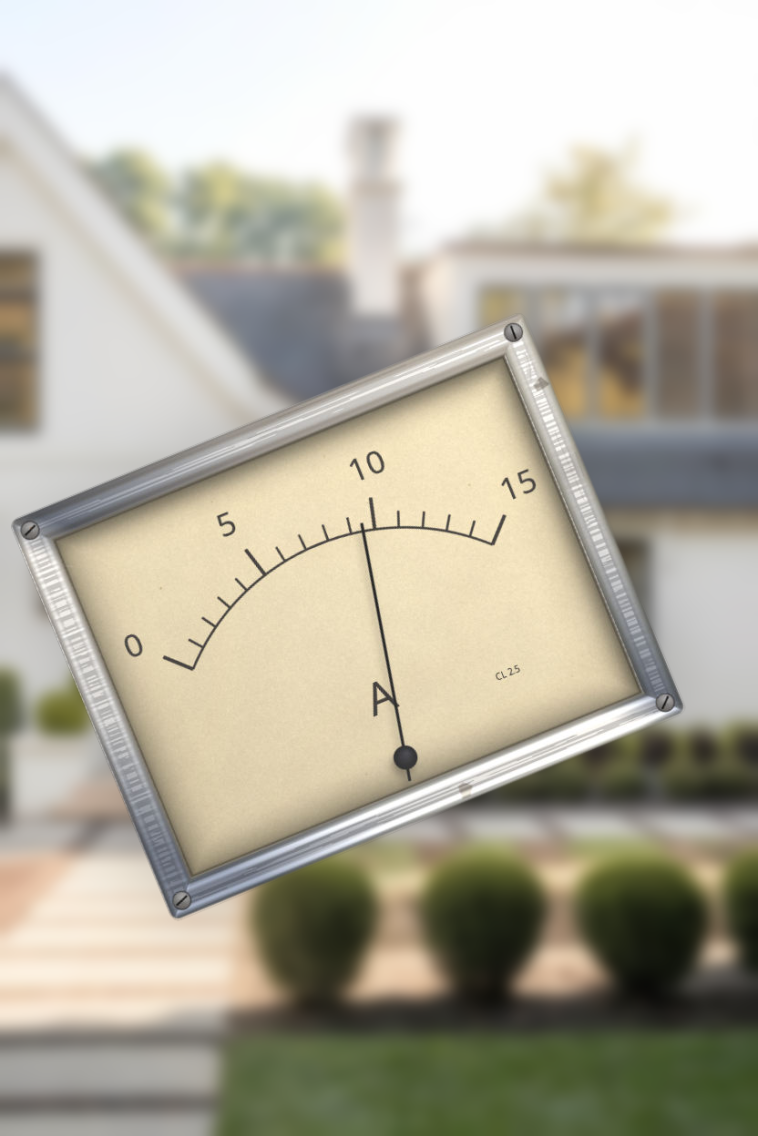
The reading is value=9.5 unit=A
